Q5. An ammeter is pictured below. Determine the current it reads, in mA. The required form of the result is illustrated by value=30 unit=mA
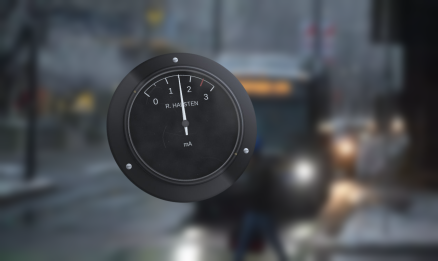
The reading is value=1.5 unit=mA
